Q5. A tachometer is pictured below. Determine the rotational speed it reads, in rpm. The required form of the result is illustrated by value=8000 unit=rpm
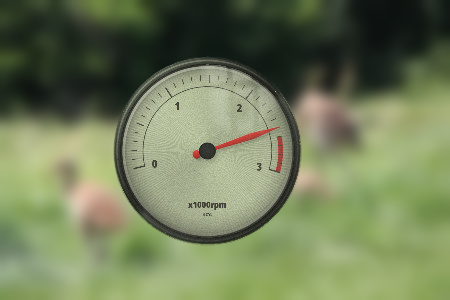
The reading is value=2500 unit=rpm
